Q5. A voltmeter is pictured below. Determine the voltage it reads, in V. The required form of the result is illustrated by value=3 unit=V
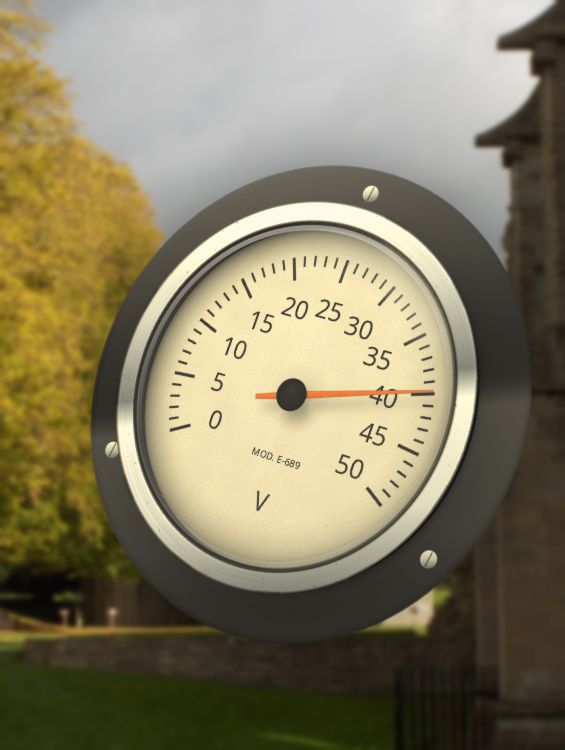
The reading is value=40 unit=V
